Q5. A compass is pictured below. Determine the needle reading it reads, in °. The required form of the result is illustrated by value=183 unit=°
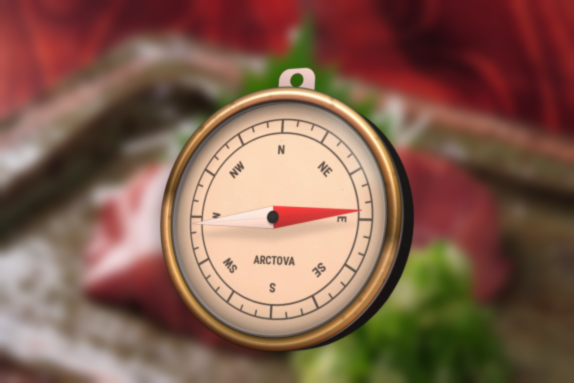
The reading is value=85 unit=°
